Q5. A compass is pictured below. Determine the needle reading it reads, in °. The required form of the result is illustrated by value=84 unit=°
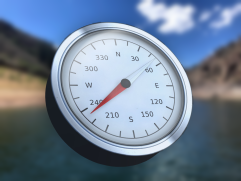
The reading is value=232.5 unit=°
